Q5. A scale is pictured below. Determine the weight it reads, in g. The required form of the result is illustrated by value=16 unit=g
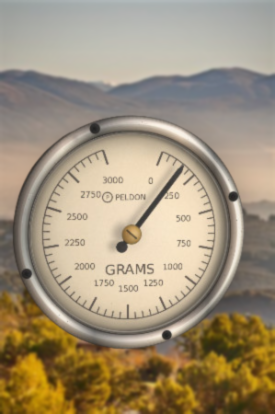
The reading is value=150 unit=g
